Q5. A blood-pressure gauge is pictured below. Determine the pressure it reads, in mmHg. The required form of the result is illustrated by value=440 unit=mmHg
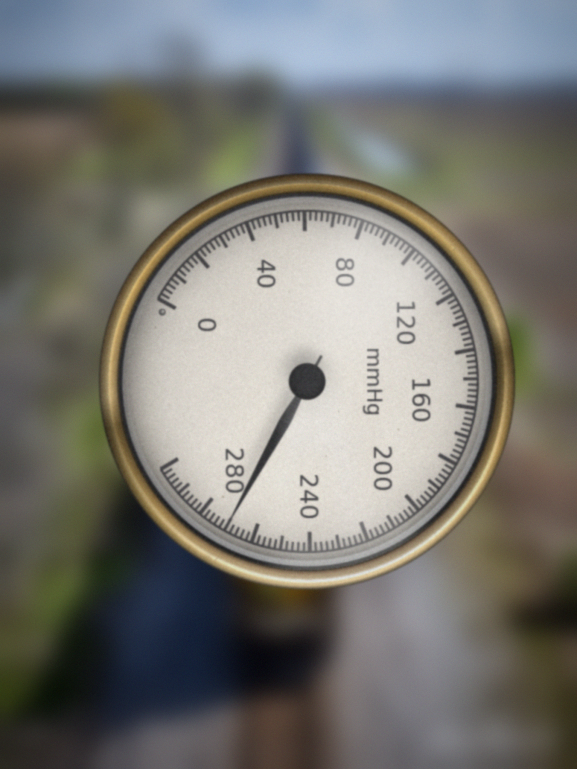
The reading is value=270 unit=mmHg
